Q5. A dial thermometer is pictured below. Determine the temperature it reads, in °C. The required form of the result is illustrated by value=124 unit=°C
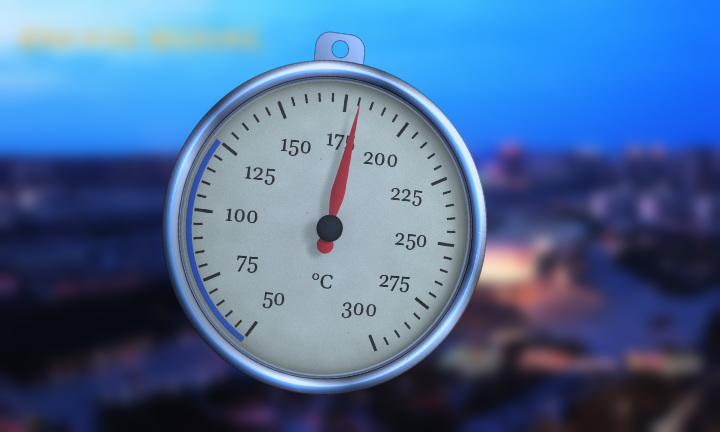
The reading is value=180 unit=°C
